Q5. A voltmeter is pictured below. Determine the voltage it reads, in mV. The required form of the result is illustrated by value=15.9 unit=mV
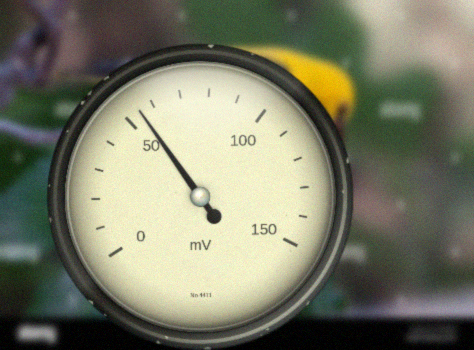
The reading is value=55 unit=mV
